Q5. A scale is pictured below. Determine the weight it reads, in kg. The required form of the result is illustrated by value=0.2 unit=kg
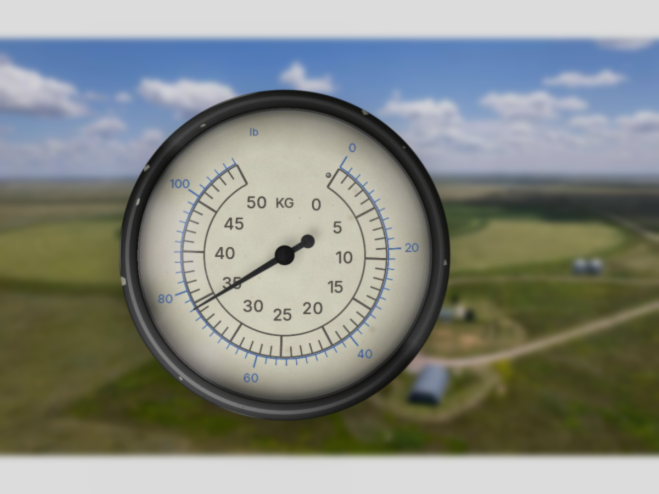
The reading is value=34.5 unit=kg
